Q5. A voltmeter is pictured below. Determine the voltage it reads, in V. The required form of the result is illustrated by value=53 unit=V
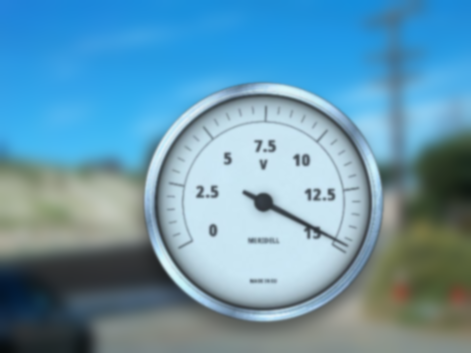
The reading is value=14.75 unit=V
